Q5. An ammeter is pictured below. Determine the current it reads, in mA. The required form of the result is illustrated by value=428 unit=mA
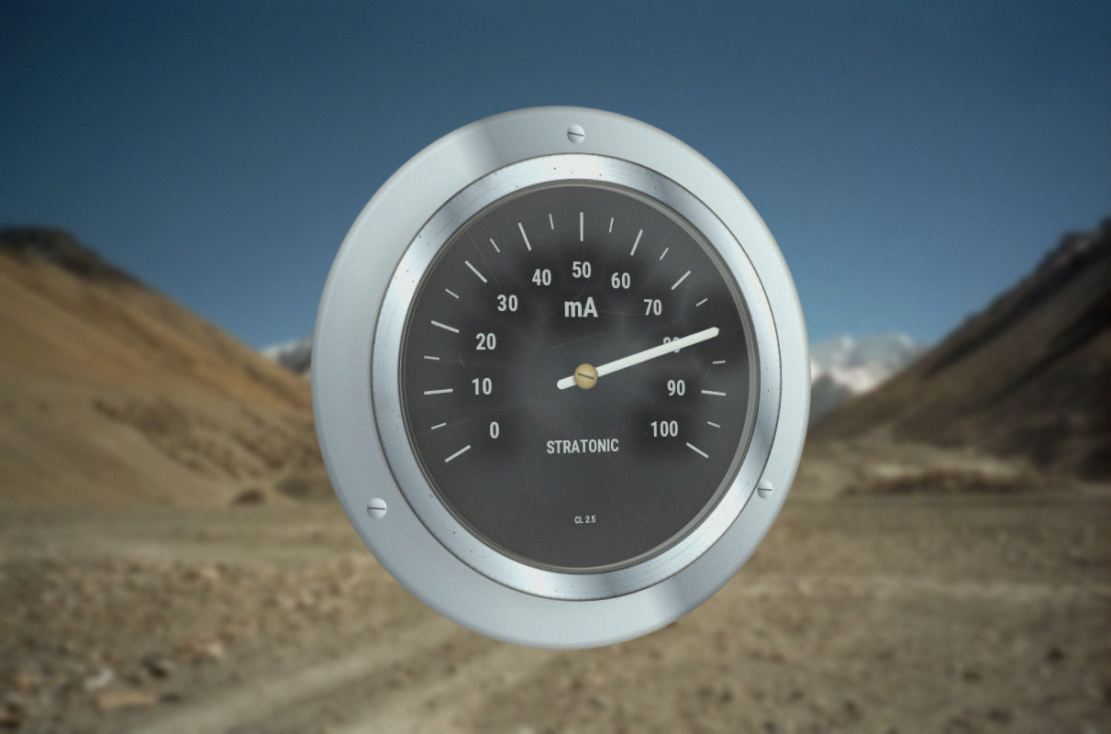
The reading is value=80 unit=mA
